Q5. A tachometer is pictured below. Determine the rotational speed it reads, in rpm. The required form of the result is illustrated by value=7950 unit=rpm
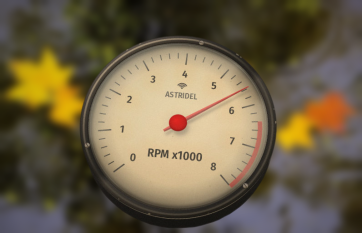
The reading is value=5600 unit=rpm
